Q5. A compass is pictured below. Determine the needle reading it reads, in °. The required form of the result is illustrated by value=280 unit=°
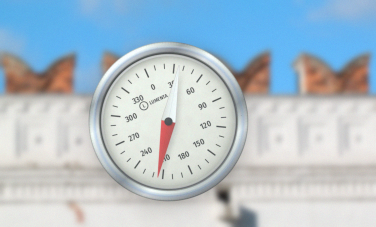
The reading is value=215 unit=°
